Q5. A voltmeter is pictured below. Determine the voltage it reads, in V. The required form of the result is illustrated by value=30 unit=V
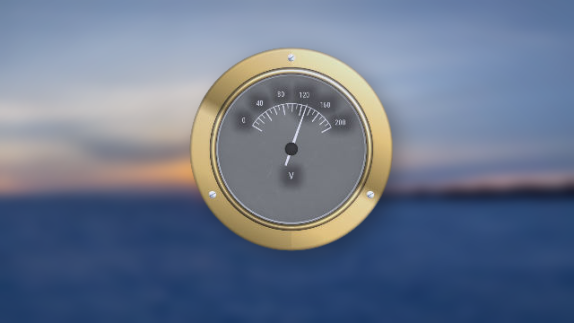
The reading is value=130 unit=V
